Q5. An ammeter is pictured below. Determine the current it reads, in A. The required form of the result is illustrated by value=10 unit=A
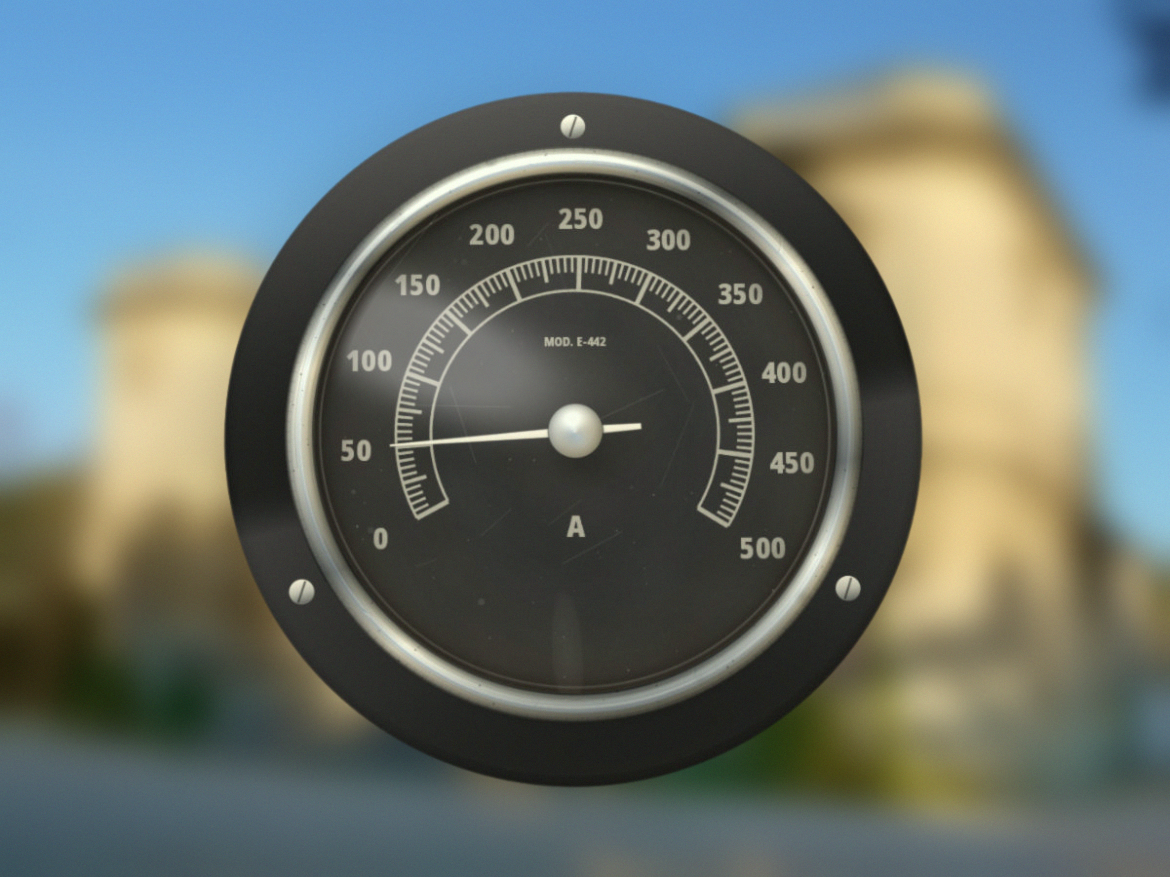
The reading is value=50 unit=A
